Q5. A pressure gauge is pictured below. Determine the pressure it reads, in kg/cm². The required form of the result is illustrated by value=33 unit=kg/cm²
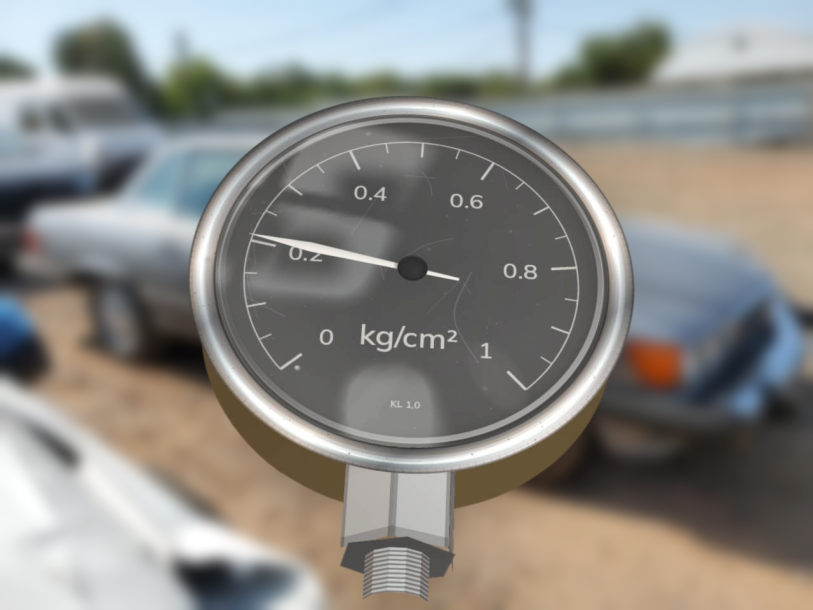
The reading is value=0.2 unit=kg/cm²
